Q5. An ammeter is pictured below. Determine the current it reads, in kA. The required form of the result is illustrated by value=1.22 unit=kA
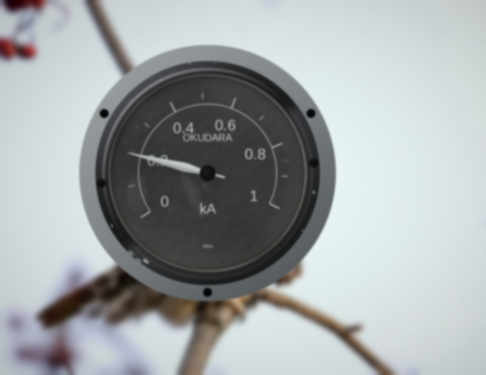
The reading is value=0.2 unit=kA
